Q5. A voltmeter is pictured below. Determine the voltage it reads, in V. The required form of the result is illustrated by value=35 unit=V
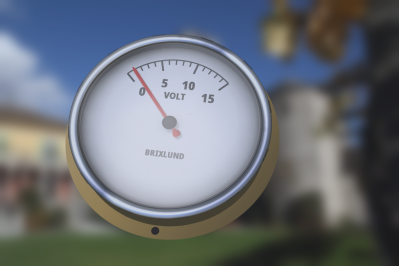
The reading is value=1 unit=V
